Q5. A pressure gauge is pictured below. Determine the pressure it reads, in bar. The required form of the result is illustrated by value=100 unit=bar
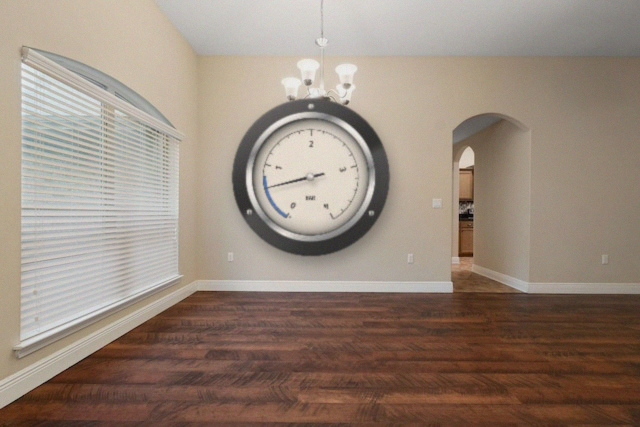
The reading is value=0.6 unit=bar
